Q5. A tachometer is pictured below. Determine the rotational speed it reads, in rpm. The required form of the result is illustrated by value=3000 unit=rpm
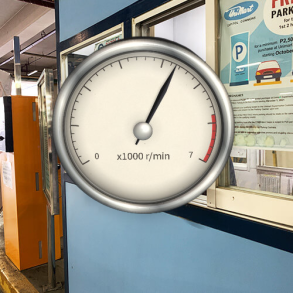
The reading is value=4300 unit=rpm
